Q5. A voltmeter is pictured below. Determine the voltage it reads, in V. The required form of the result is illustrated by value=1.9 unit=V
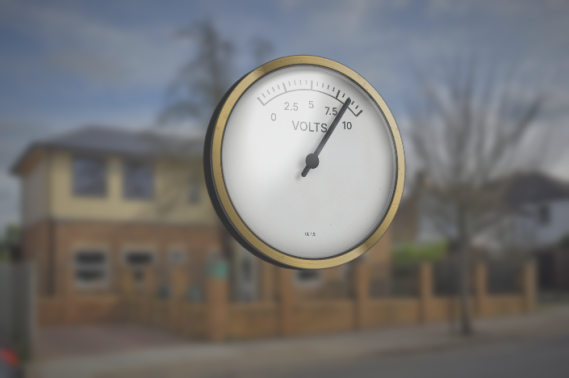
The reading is value=8.5 unit=V
